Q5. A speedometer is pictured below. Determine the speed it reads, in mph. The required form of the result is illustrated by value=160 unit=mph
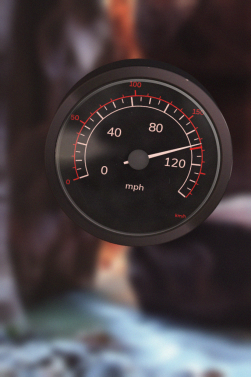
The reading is value=107.5 unit=mph
